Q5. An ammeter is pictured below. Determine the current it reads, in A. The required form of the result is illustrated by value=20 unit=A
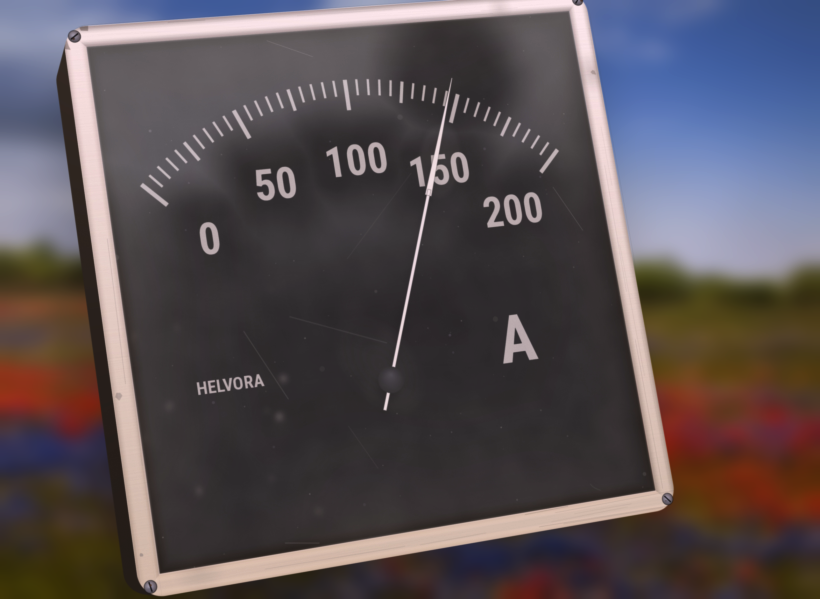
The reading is value=145 unit=A
